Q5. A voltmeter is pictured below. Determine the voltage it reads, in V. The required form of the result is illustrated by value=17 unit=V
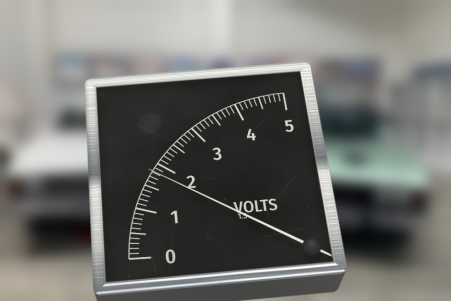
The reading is value=1.8 unit=V
